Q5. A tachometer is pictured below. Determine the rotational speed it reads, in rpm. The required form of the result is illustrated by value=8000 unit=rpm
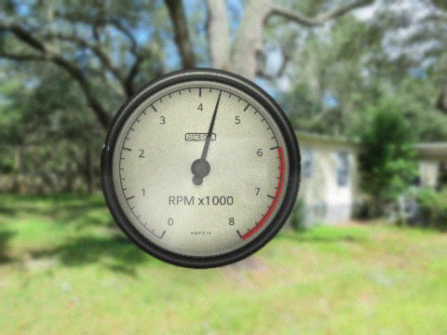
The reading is value=4400 unit=rpm
